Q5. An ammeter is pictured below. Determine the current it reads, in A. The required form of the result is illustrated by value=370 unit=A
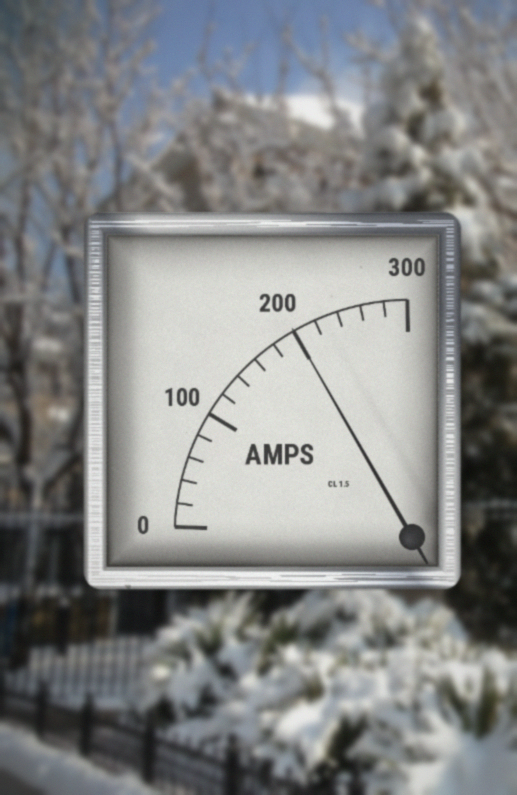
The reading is value=200 unit=A
